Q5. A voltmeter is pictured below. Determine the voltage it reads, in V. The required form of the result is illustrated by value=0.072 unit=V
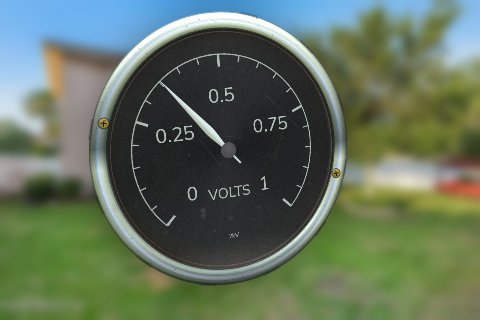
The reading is value=0.35 unit=V
